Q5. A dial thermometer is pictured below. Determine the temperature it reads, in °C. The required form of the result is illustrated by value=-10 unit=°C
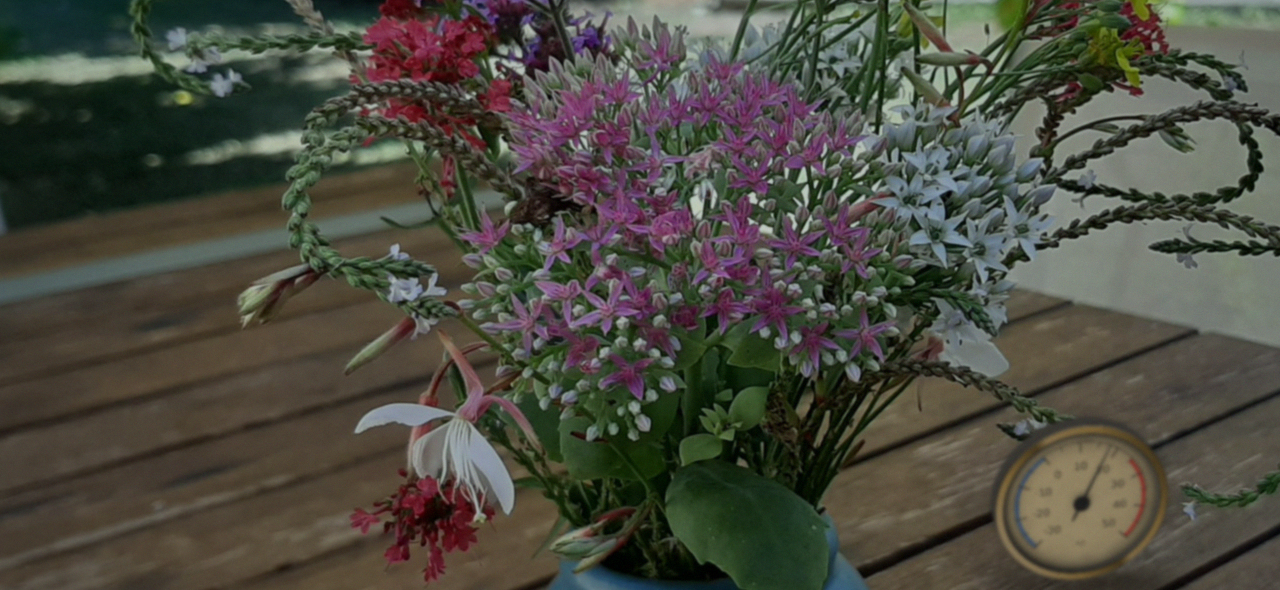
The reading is value=17.5 unit=°C
